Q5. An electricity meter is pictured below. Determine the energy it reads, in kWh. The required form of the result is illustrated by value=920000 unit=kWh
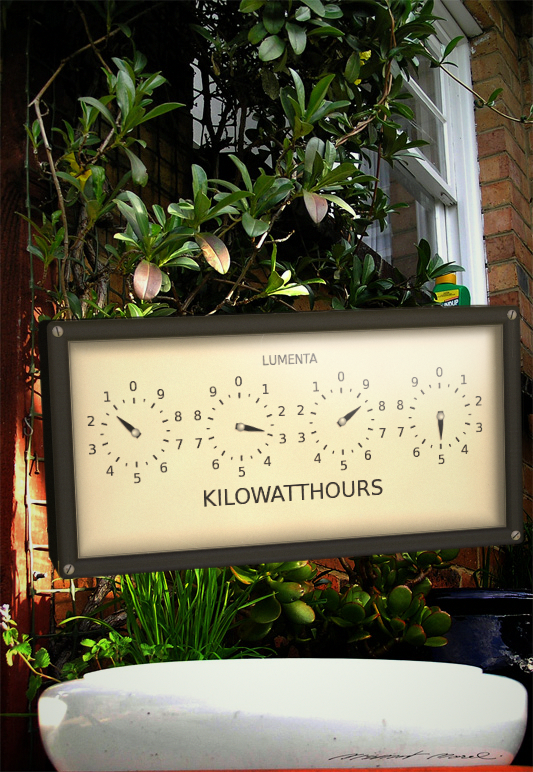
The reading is value=1285 unit=kWh
